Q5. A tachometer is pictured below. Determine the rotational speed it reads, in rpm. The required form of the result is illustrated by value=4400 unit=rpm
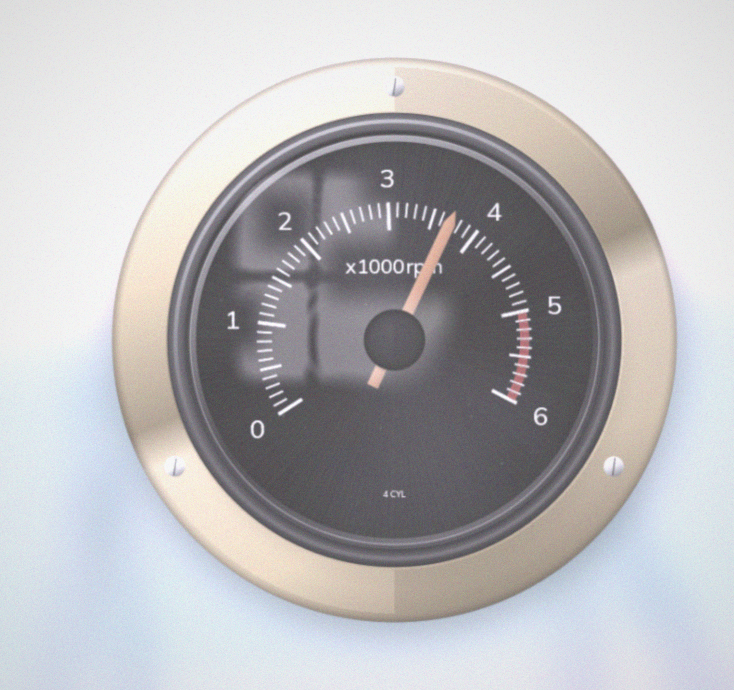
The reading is value=3700 unit=rpm
